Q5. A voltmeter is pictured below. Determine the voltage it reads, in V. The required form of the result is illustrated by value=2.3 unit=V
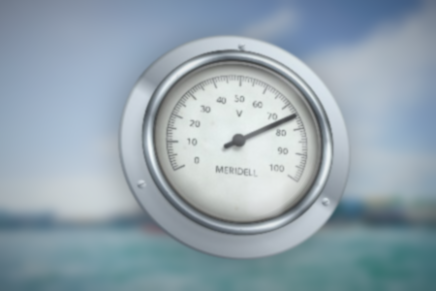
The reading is value=75 unit=V
